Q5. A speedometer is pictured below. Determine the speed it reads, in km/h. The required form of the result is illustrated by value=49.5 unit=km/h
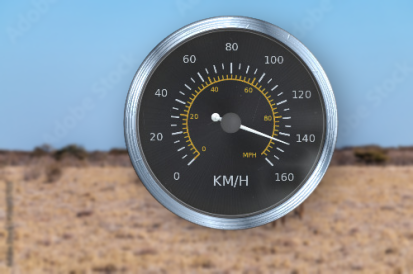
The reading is value=145 unit=km/h
